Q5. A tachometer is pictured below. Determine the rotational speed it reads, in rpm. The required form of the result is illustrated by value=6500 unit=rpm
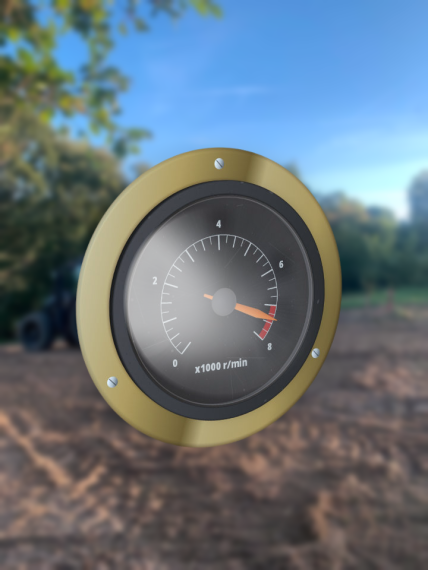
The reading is value=7375 unit=rpm
